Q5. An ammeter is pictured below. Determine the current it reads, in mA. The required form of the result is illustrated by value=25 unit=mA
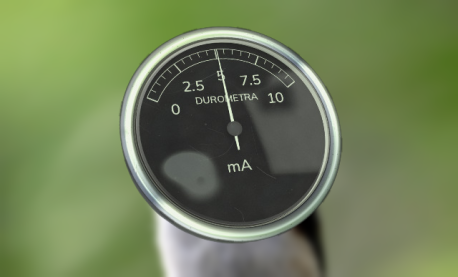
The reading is value=5 unit=mA
